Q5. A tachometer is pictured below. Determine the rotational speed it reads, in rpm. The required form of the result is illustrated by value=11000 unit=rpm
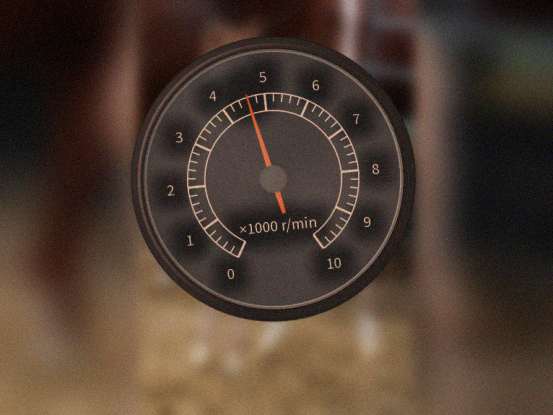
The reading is value=4600 unit=rpm
